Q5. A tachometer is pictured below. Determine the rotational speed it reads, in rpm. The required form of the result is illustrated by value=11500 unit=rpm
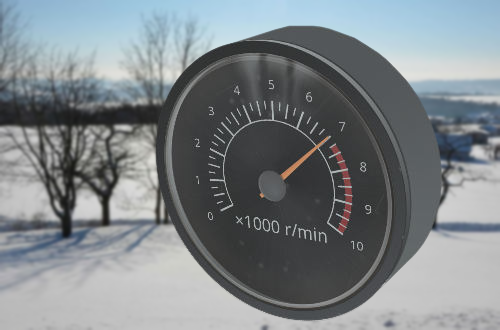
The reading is value=7000 unit=rpm
